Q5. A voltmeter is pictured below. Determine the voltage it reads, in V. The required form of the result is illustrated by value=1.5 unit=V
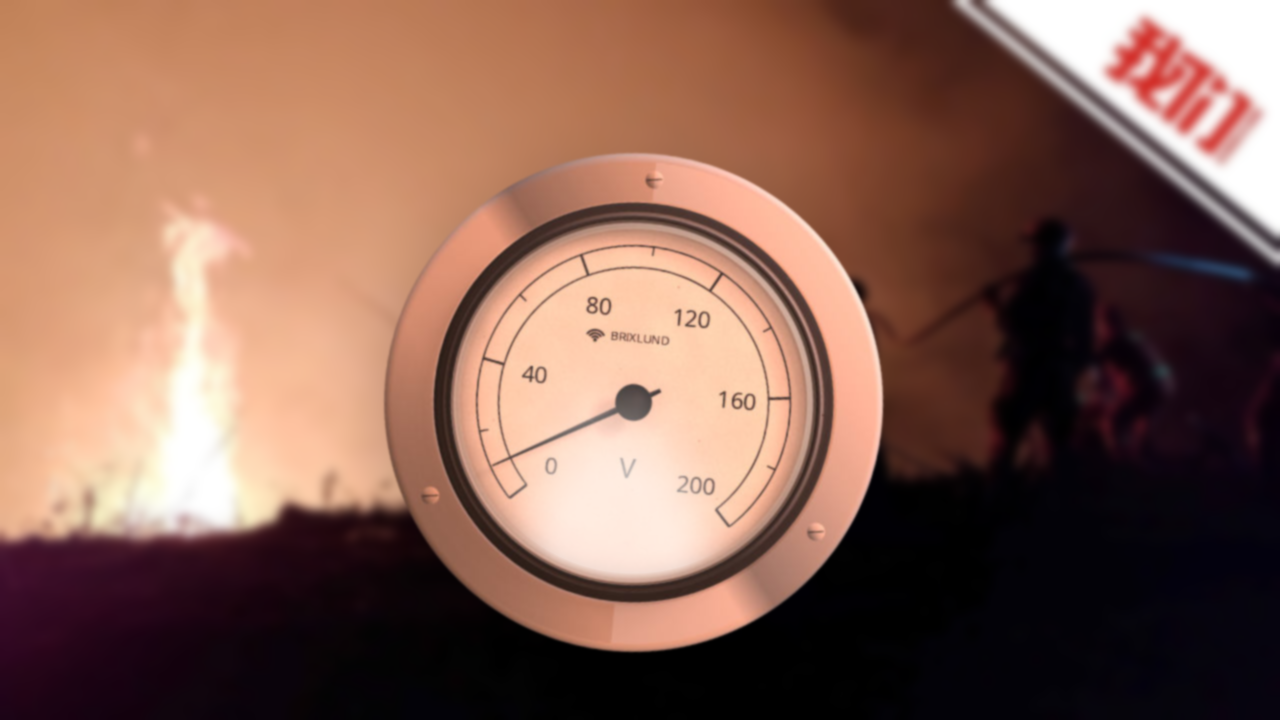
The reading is value=10 unit=V
